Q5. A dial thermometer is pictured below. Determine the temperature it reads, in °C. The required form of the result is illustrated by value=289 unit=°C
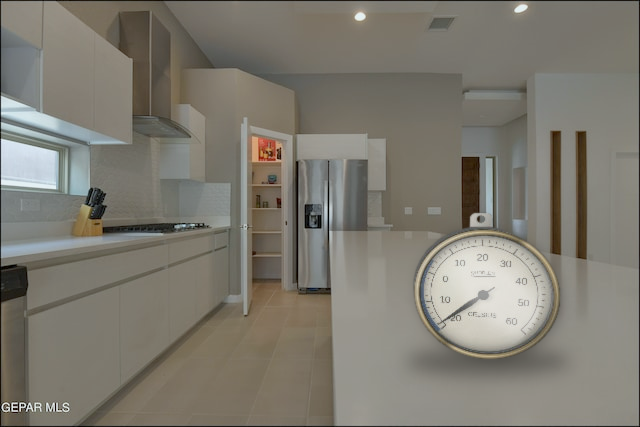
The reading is value=-18 unit=°C
